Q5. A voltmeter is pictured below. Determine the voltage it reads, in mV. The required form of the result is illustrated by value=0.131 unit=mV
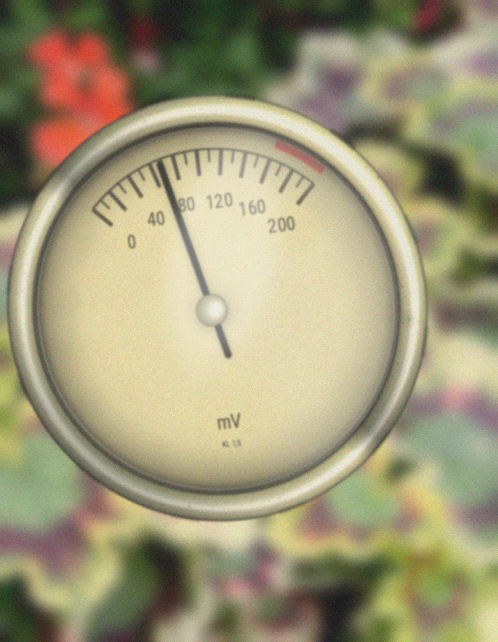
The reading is value=70 unit=mV
